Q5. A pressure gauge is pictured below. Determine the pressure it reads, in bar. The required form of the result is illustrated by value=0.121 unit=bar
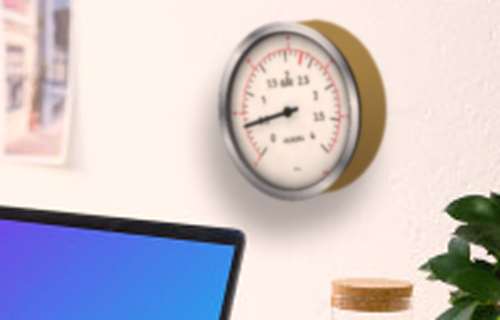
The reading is value=0.5 unit=bar
